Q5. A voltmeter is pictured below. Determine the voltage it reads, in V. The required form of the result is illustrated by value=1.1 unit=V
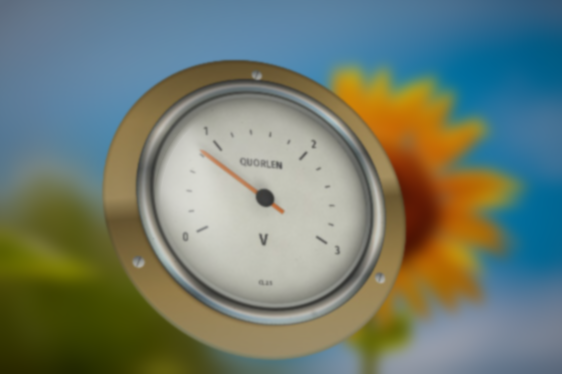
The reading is value=0.8 unit=V
